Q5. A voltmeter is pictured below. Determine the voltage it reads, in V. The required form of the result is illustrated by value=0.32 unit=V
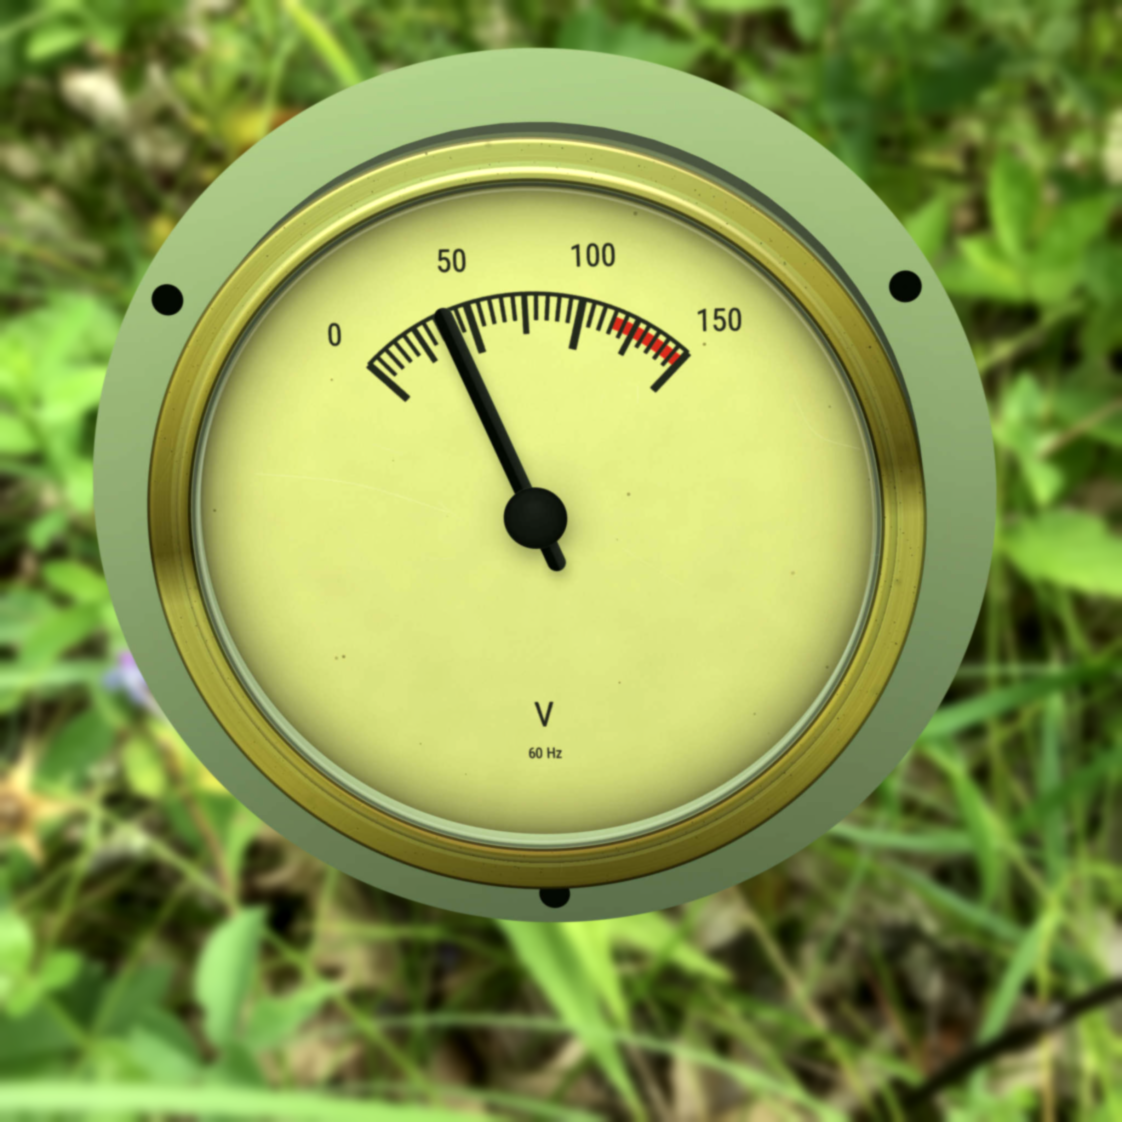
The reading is value=40 unit=V
